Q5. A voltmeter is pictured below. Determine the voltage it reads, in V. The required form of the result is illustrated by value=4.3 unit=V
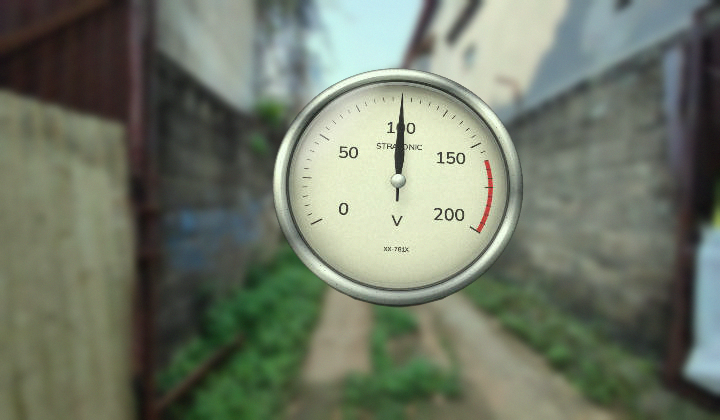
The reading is value=100 unit=V
